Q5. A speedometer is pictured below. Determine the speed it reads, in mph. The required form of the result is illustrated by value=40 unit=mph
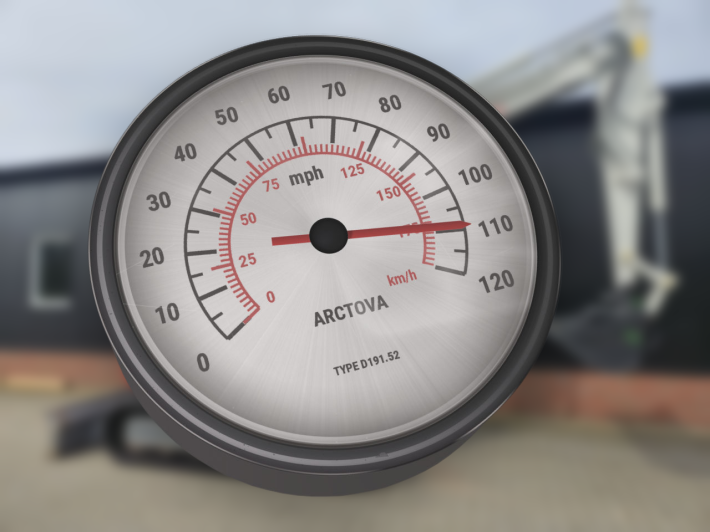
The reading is value=110 unit=mph
